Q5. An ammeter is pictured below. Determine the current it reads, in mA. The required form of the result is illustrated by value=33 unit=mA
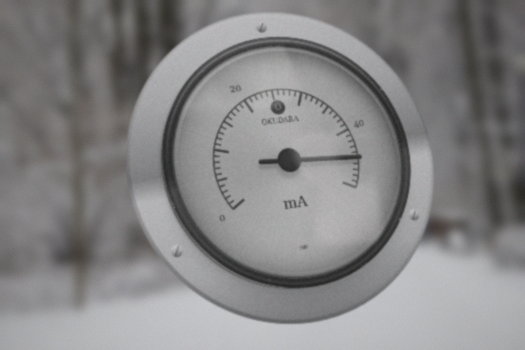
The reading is value=45 unit=mA
